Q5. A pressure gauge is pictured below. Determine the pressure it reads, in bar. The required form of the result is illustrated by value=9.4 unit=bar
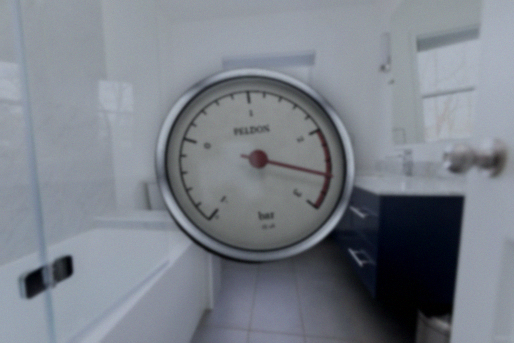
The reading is value=2.6 unit=bar
